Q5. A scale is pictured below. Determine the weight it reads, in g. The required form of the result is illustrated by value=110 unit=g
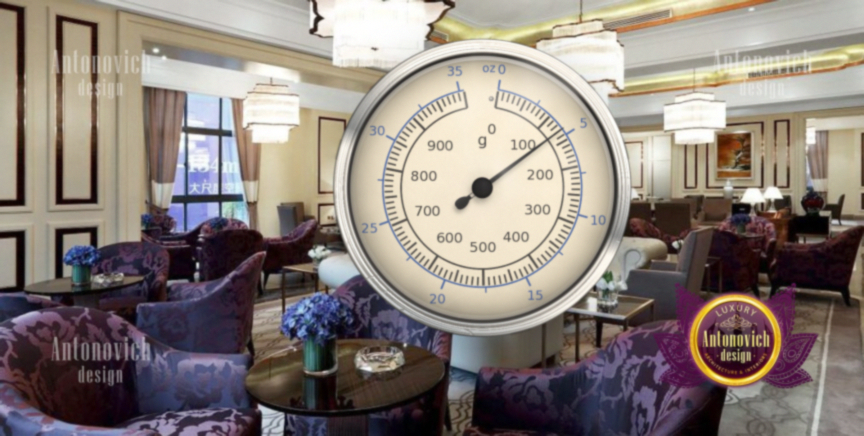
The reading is value=130 unit=g
